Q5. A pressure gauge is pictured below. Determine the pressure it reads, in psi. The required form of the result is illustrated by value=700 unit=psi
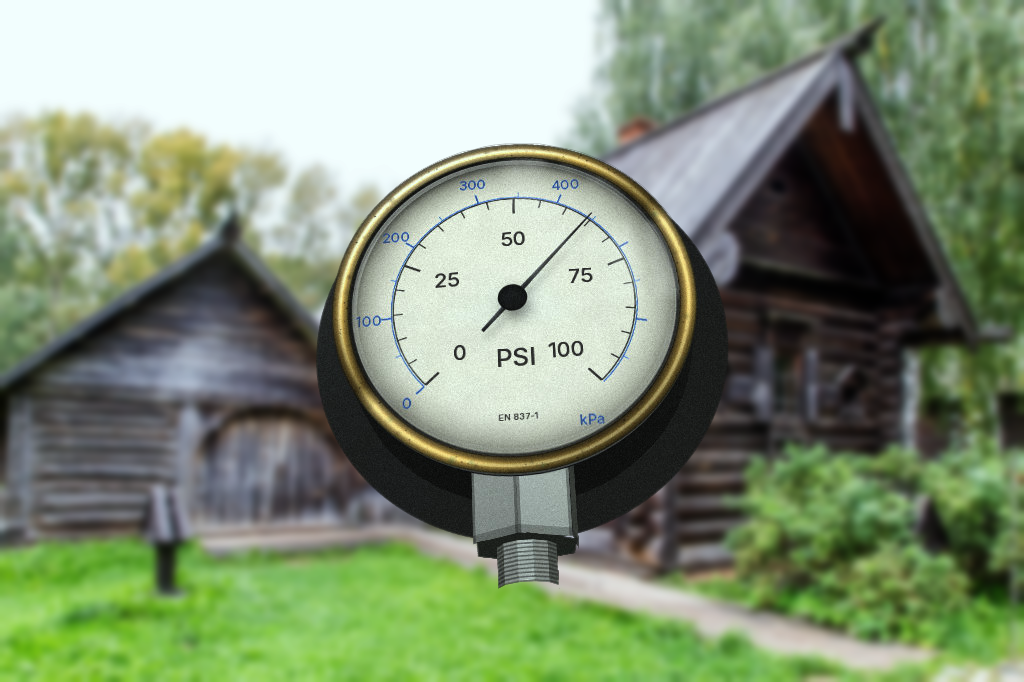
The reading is value=65 unit=psi
